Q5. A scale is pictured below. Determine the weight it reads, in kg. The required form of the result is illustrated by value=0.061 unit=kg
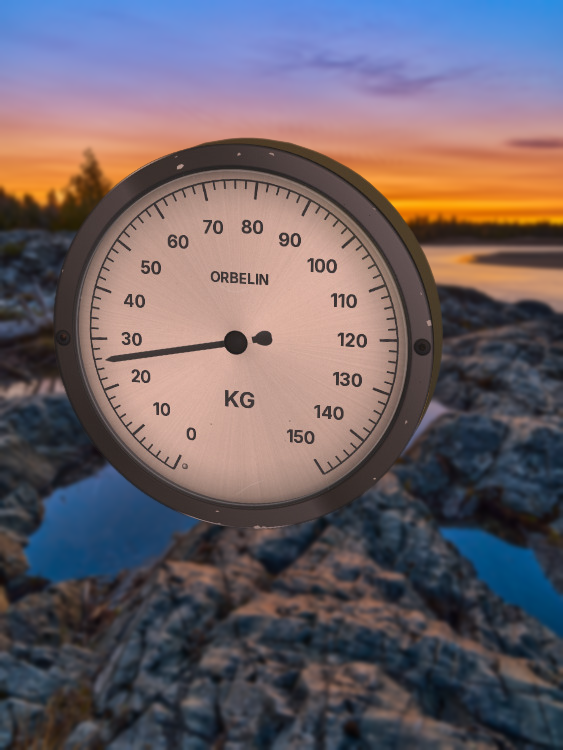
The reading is value=26 unit=kg
